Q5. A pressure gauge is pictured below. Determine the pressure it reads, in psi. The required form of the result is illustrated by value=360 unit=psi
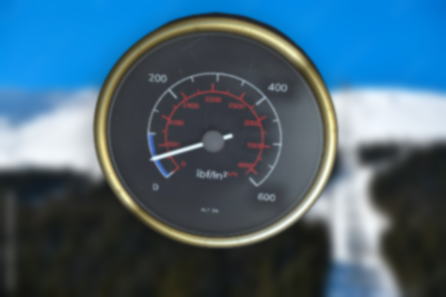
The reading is value=50 unit=psi
